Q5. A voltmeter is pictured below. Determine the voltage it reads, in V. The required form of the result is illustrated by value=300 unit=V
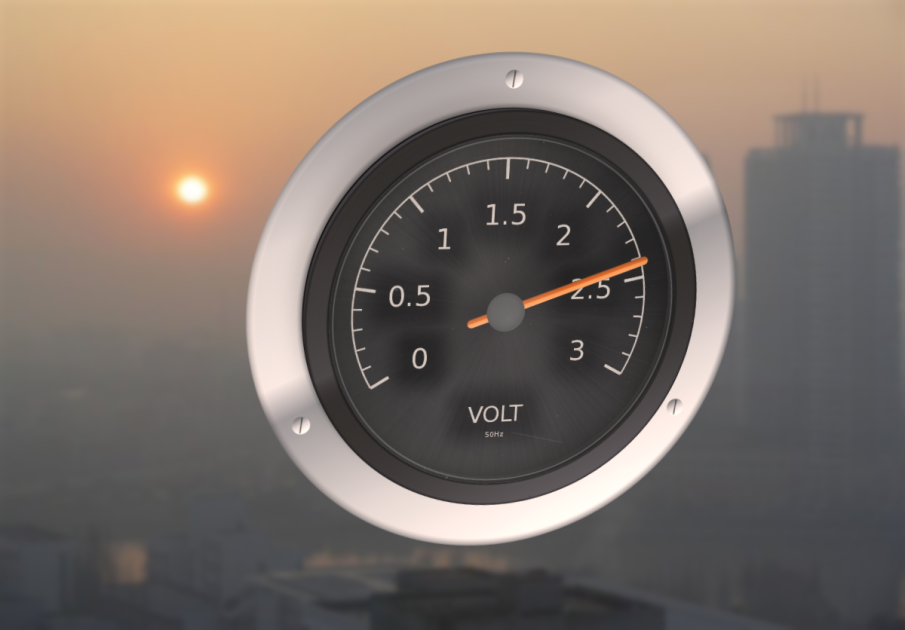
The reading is value=2.4 unit=V
